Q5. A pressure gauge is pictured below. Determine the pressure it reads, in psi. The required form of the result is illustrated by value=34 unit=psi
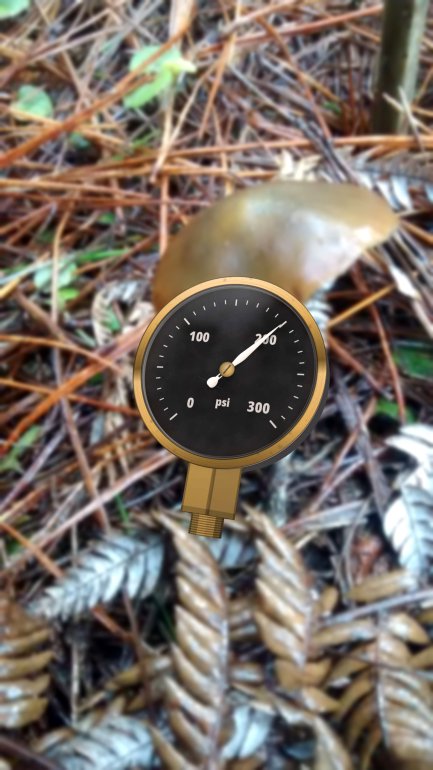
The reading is value=200 unit=psi
